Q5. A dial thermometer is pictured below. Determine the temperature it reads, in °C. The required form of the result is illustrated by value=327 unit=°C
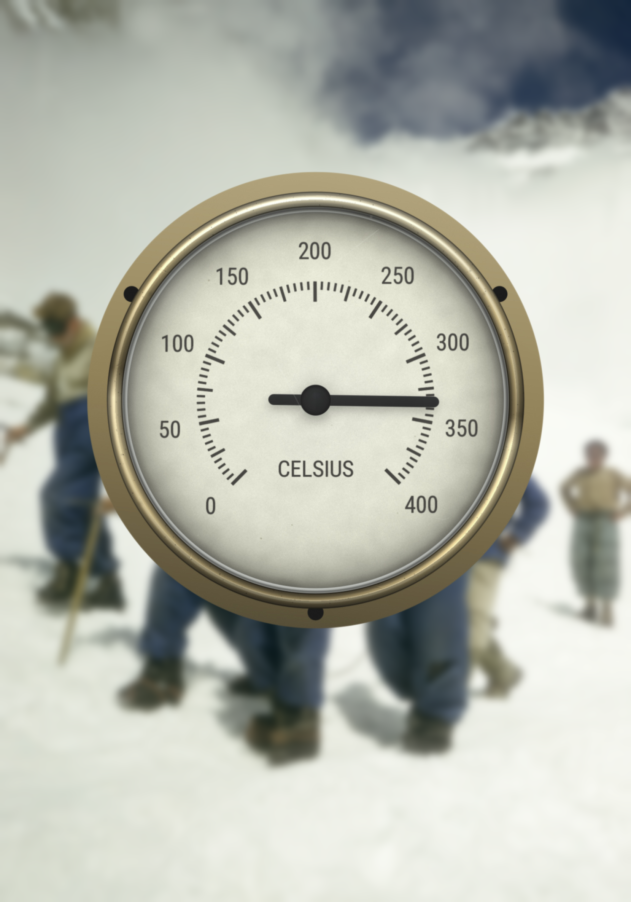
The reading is value=335 unit=°C
